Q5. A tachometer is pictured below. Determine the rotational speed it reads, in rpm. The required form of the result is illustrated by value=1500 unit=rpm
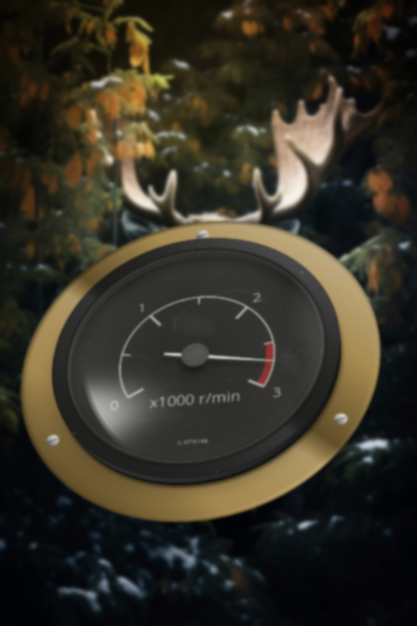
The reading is value=2750 unit=rpm
